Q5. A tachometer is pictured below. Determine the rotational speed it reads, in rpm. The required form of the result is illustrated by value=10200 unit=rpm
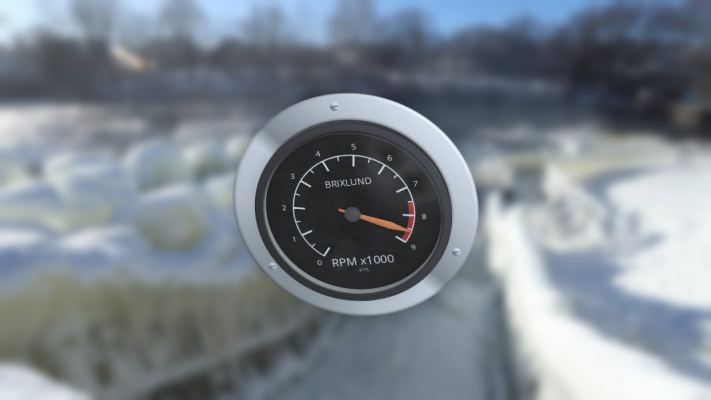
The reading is value=8500 unit=rpm
